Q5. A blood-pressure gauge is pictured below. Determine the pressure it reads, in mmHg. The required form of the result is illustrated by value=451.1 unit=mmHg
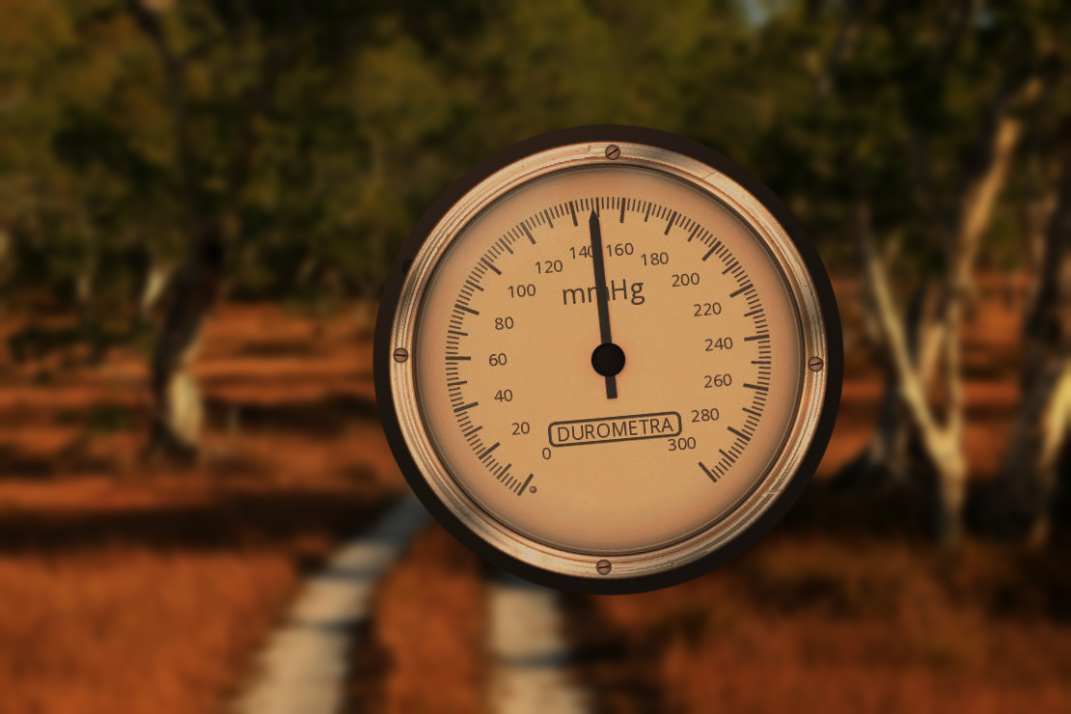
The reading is value=148 unit=mmHg
